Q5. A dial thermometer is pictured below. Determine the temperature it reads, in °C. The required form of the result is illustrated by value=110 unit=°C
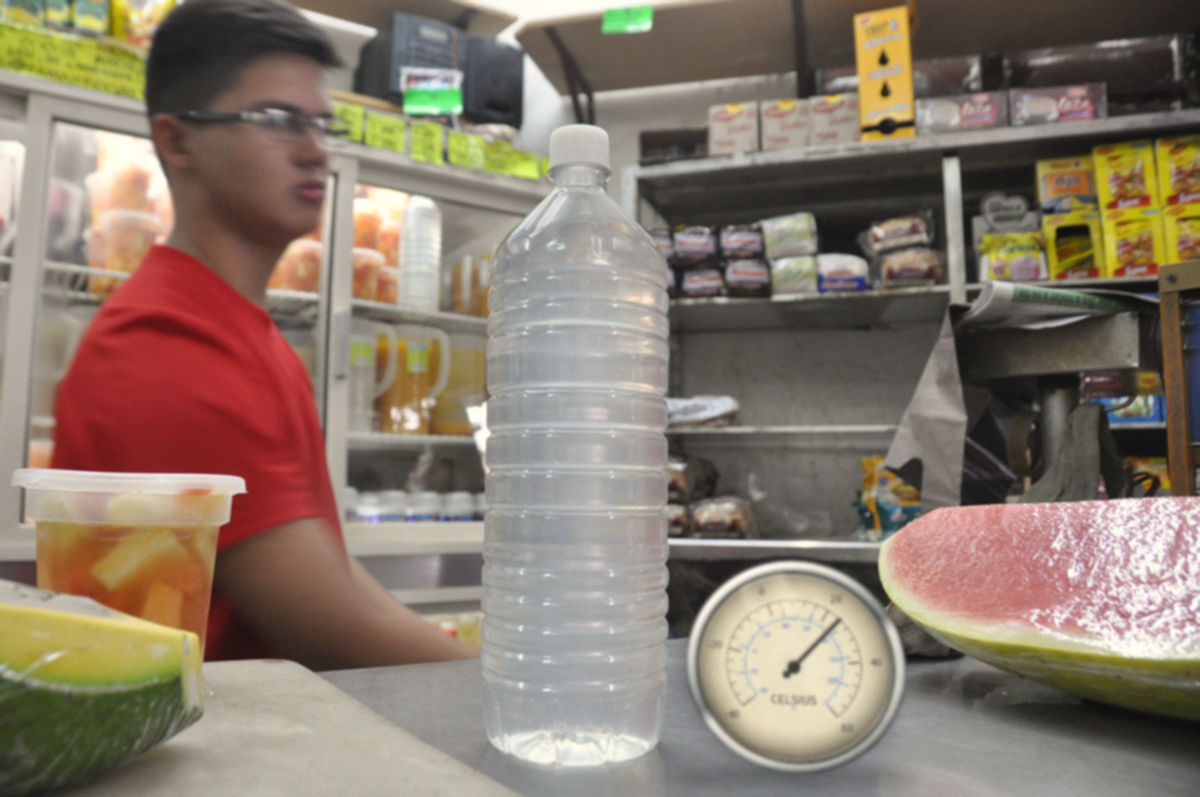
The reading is value=24 unit=°C
